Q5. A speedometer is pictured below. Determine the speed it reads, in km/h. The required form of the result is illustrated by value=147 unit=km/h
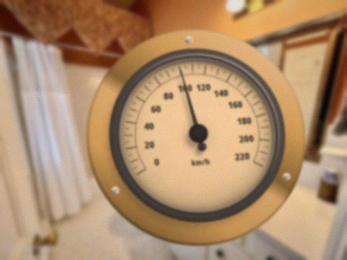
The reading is value=100 unit=km/h
